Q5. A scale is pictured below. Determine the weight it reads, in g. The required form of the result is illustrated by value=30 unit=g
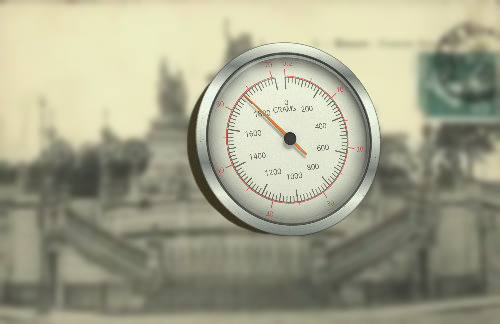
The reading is value=1800 unit=g
